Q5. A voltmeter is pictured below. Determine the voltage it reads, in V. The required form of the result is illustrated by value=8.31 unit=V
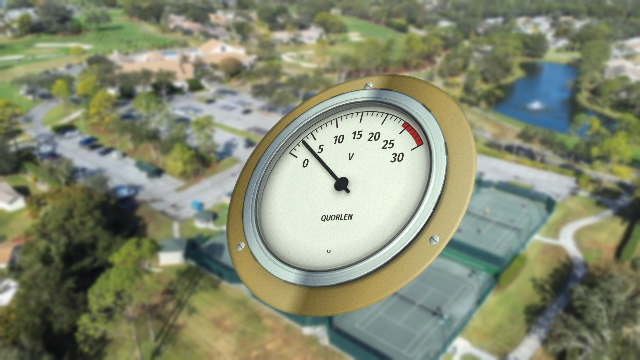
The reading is value=3 unit=V
